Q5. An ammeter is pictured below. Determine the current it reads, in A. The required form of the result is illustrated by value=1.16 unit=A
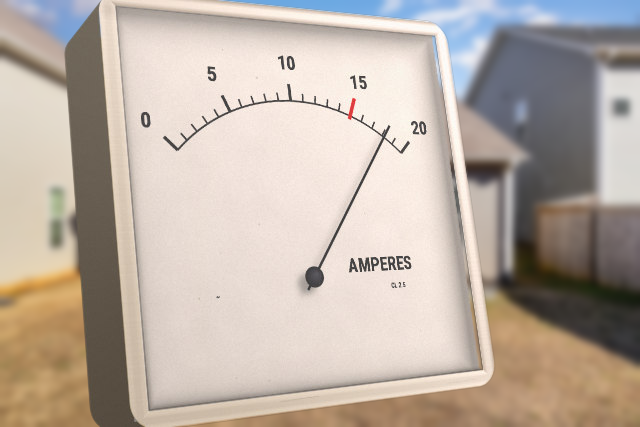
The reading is value=18 unit=A
